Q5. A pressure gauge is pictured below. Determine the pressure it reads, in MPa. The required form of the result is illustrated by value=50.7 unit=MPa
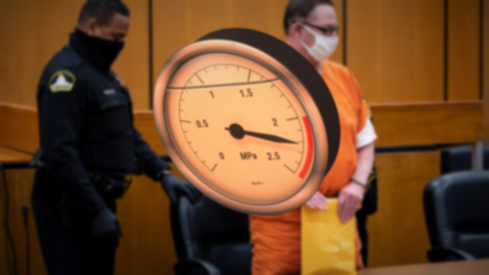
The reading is value=2.2 unit=MPa
